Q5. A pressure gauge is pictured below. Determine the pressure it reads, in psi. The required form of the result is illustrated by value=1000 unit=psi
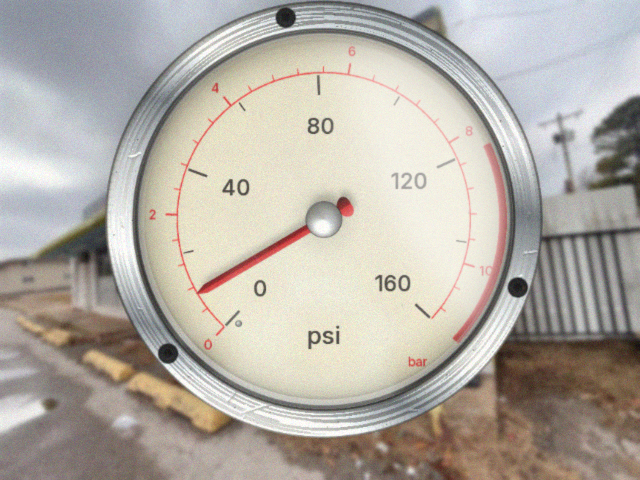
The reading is value=10 unit=psi
